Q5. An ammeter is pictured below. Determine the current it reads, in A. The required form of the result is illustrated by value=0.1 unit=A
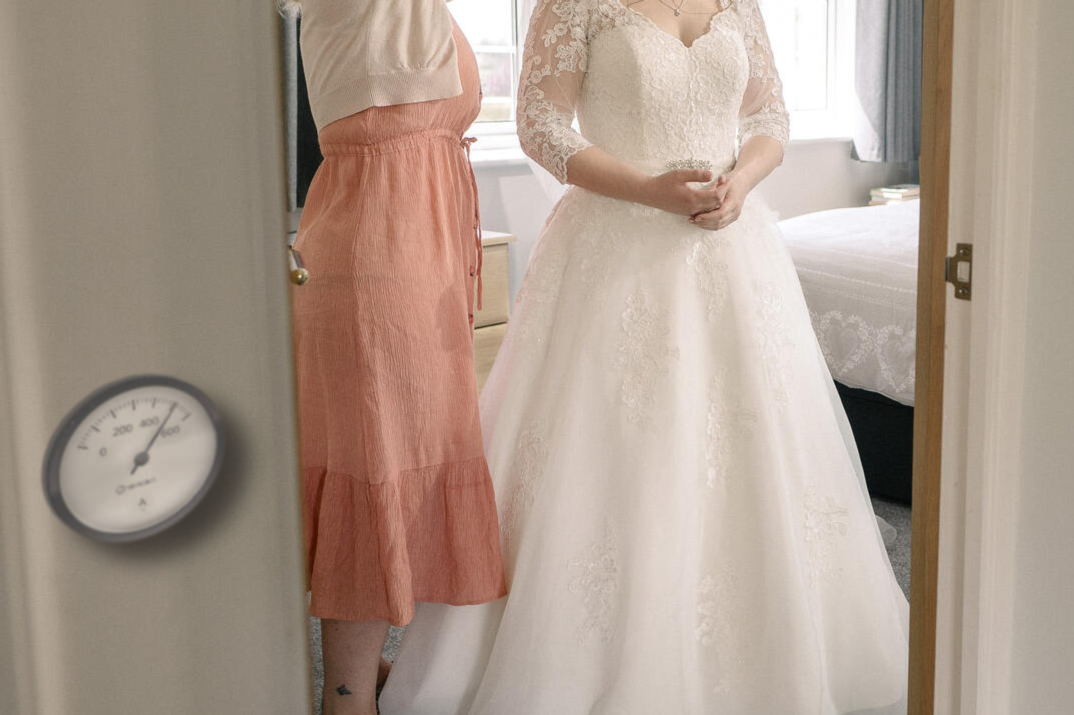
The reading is value=500 unit=A
